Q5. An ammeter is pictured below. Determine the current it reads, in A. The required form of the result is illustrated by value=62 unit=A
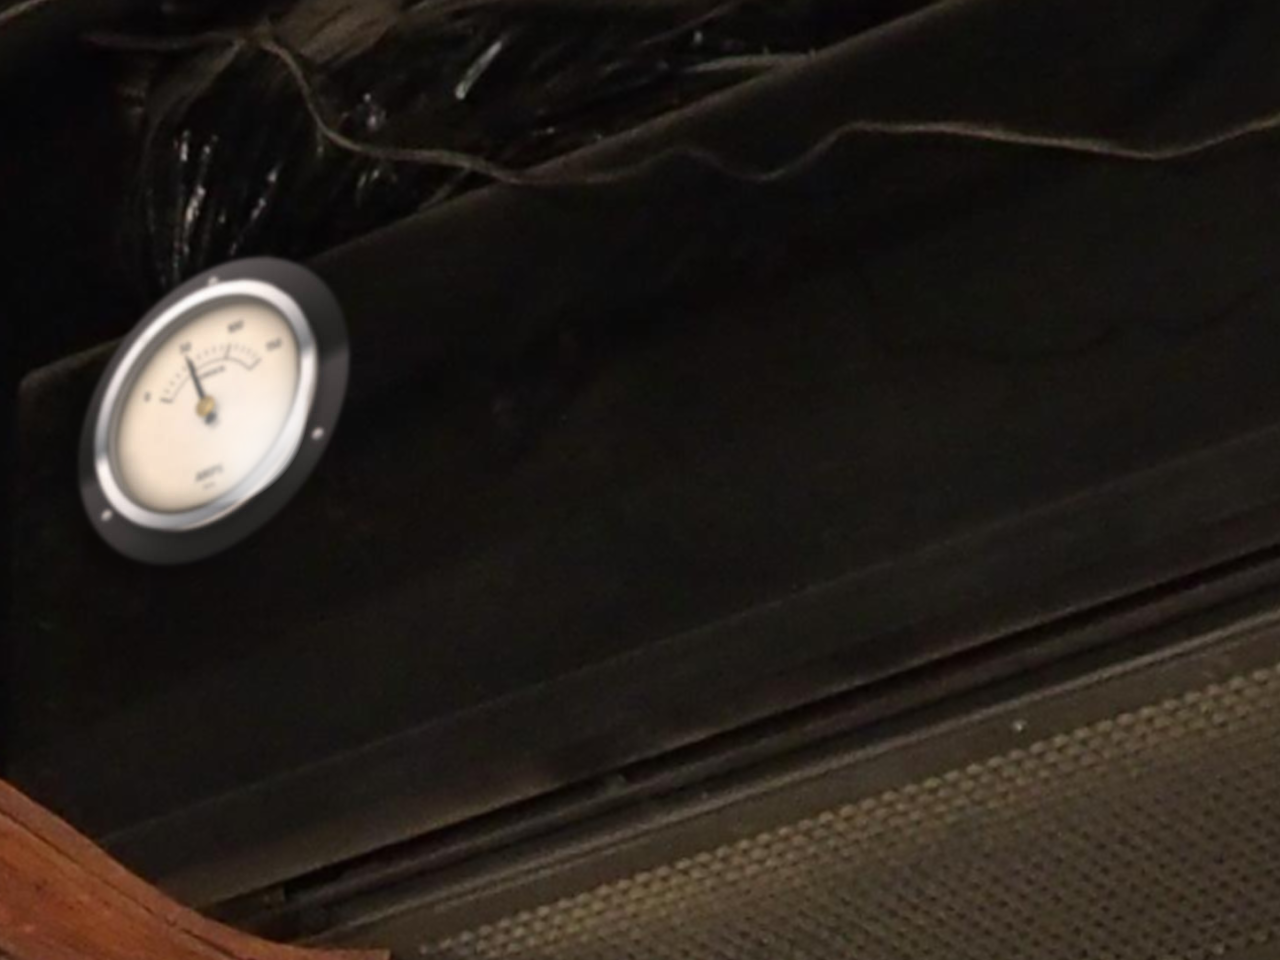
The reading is value=50 unit=A
